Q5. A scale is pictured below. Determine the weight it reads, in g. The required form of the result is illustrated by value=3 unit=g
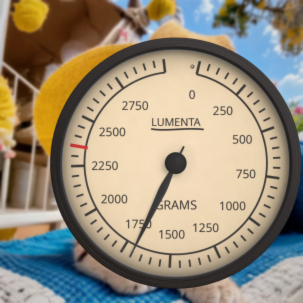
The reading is value=1700 unit=g
